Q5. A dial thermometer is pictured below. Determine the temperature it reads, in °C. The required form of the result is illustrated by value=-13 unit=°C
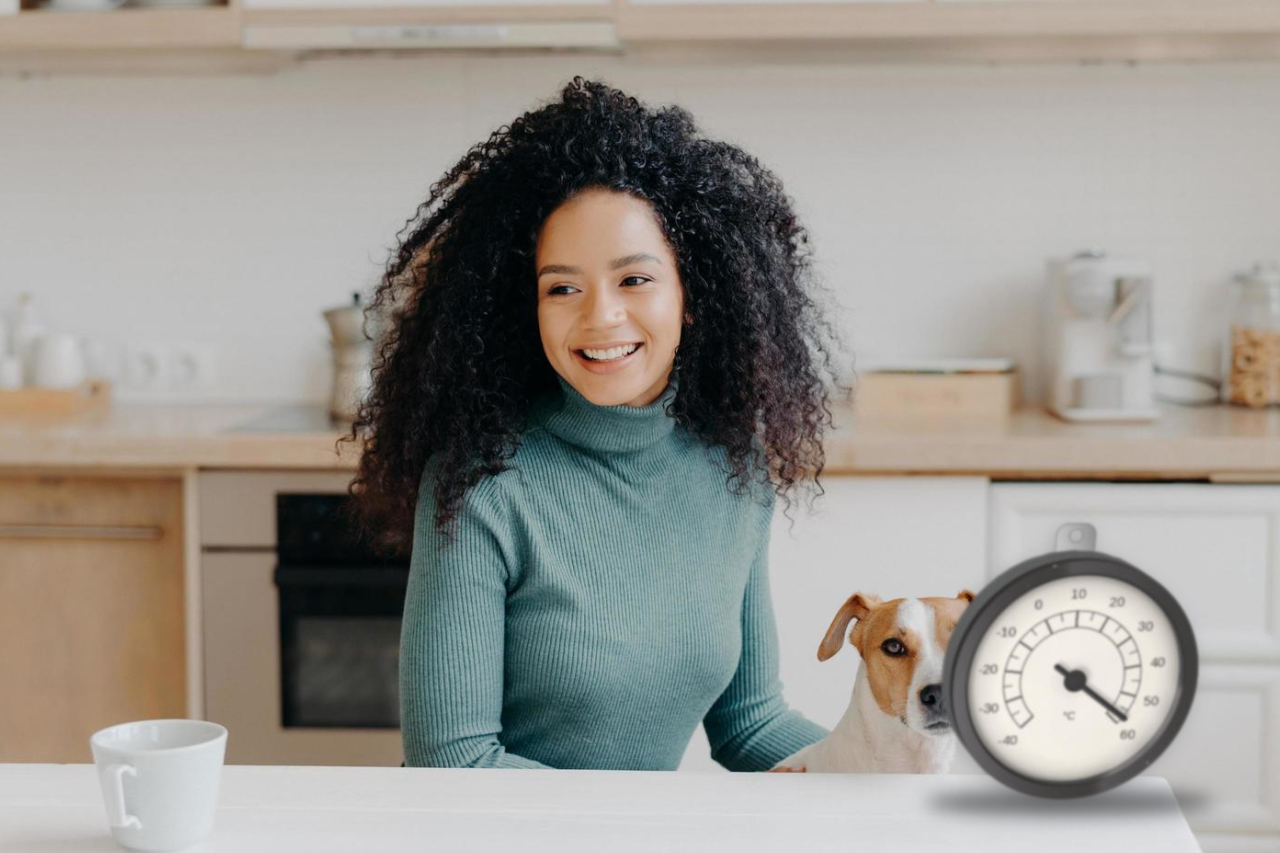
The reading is value=57.5 unit=°C
